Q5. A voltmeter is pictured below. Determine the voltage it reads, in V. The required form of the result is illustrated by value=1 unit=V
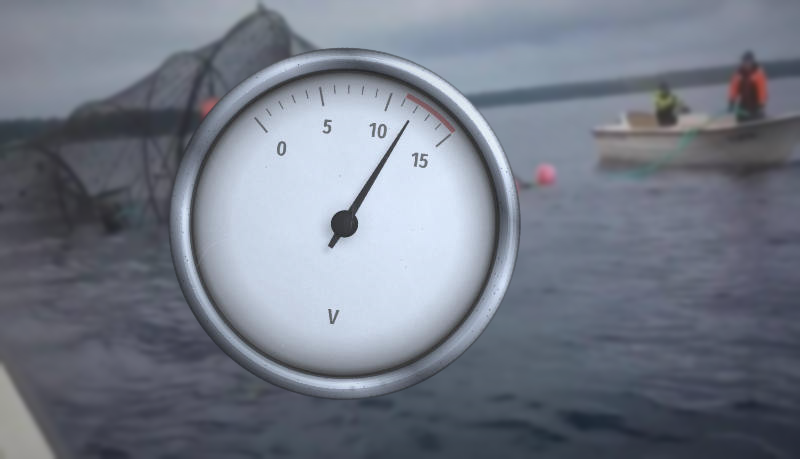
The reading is value=12 unit=V
